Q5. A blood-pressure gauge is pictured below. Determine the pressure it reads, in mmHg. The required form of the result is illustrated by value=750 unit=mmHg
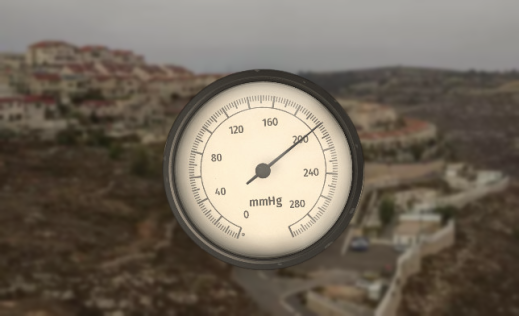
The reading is value=200 unit=mmHg
